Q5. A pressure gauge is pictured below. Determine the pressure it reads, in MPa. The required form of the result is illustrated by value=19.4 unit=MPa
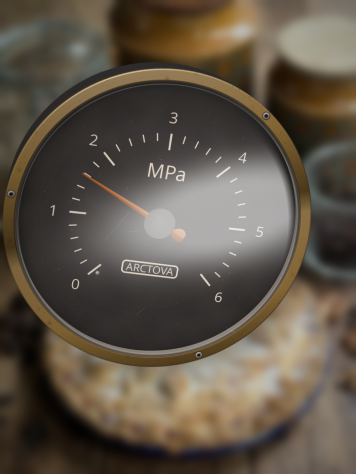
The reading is value=1.6 unit=MPa
